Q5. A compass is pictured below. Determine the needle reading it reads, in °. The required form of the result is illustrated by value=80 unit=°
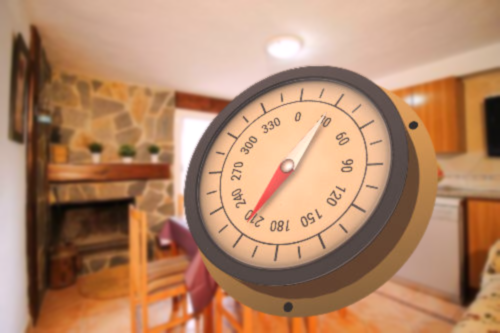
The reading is value=210 unit=°
